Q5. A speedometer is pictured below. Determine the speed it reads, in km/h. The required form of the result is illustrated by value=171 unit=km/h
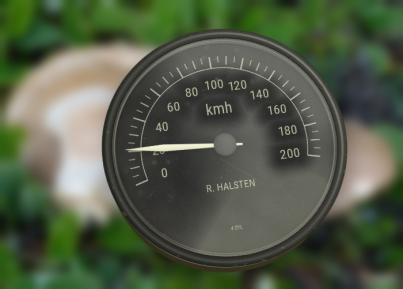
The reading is value=20 unit=km/h
